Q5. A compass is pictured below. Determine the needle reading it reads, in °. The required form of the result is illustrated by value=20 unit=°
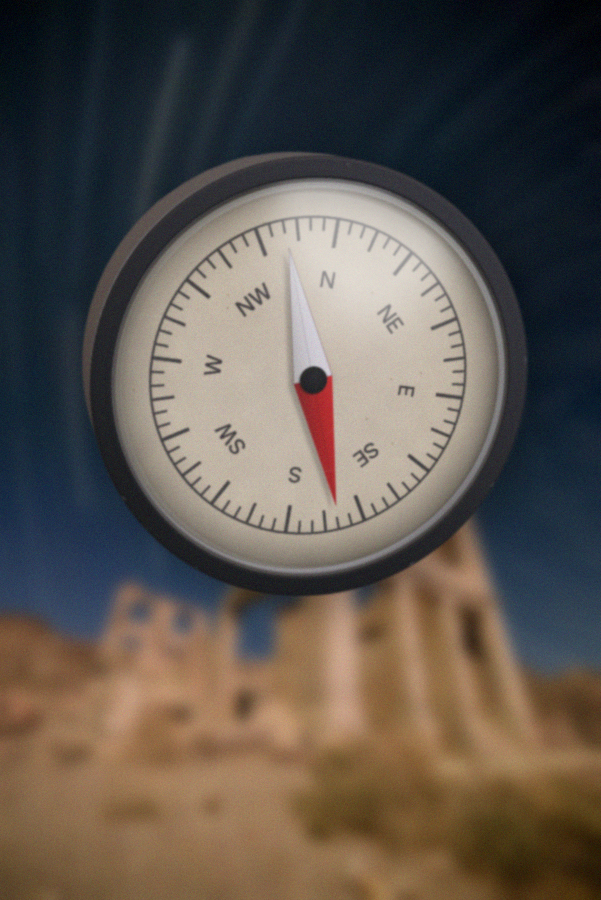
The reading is value=160 unit=°
